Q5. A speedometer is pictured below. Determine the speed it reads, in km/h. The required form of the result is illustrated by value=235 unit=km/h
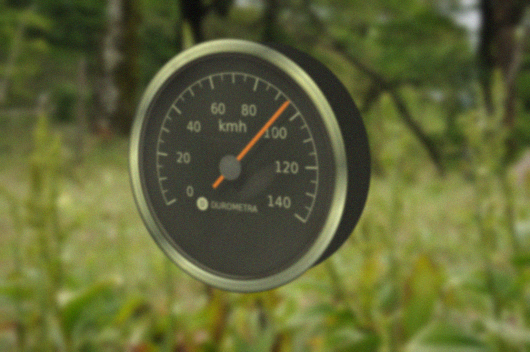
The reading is value=95 unit=km/h
